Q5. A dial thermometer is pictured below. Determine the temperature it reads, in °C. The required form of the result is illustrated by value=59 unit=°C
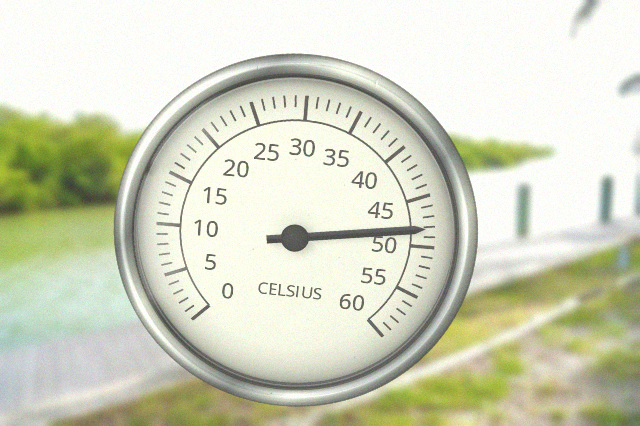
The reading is value=48 unit=°C
